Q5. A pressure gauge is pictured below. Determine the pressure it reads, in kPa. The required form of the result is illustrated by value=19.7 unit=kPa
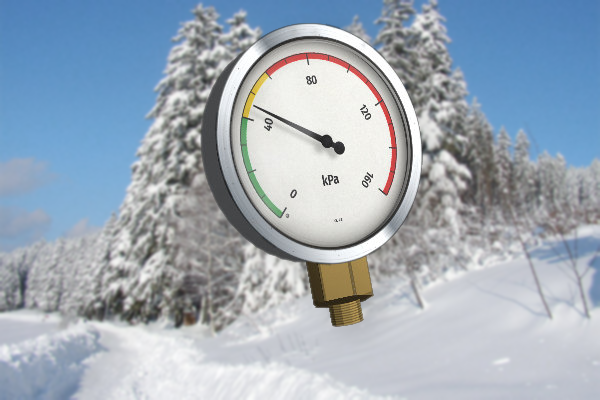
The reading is value=45 unit=kPa
